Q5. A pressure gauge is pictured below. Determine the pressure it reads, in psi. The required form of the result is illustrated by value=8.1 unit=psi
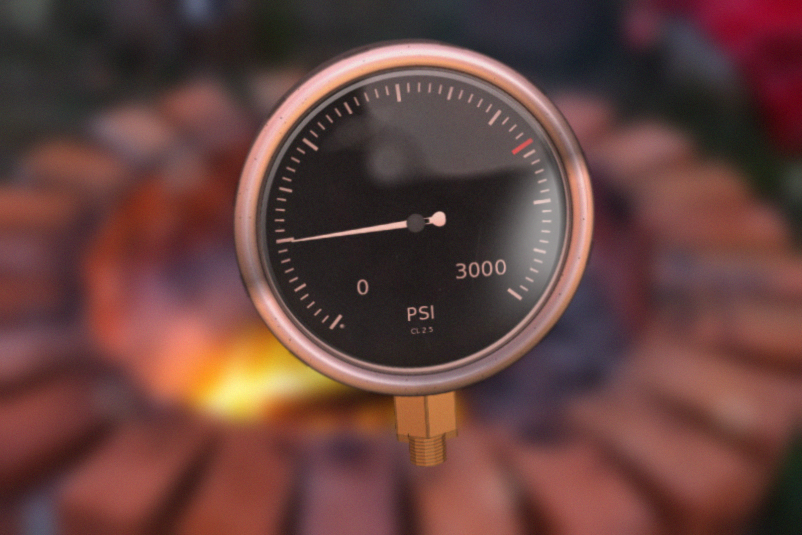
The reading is value=500 unit=psi
